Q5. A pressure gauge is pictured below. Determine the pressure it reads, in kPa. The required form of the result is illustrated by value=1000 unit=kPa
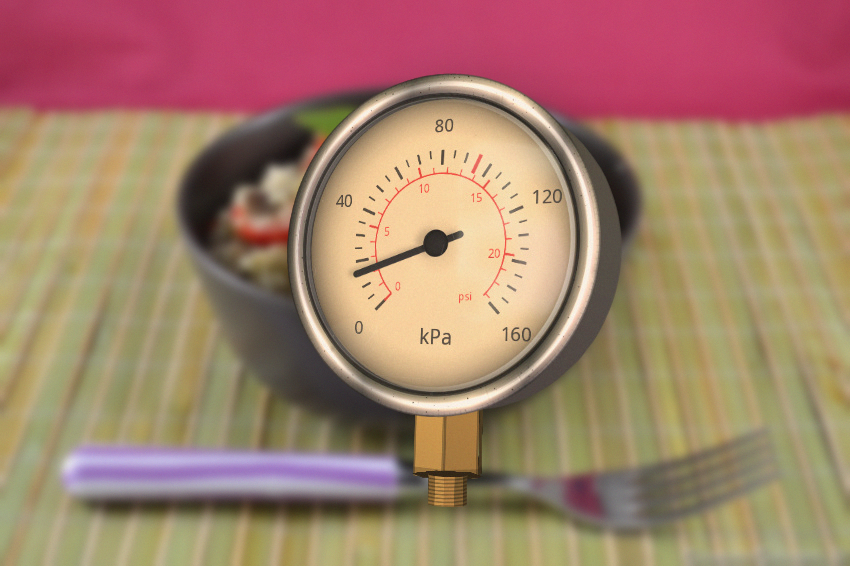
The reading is value=15 unit=kPa
